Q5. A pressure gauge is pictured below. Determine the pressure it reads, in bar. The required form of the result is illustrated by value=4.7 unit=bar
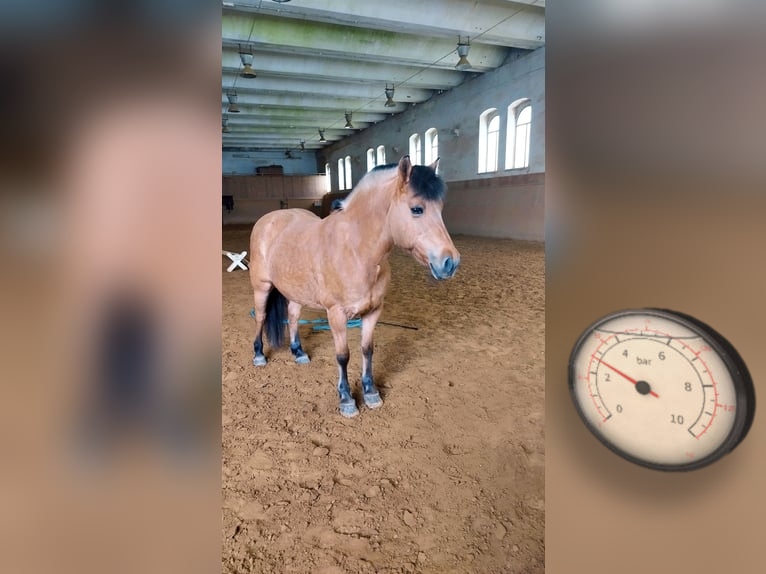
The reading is value=2.75 unit=bar
